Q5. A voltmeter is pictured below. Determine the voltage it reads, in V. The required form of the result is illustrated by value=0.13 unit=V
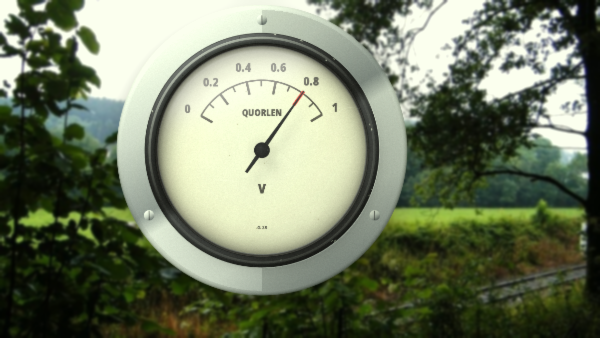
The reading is value=0.8 unit=V
